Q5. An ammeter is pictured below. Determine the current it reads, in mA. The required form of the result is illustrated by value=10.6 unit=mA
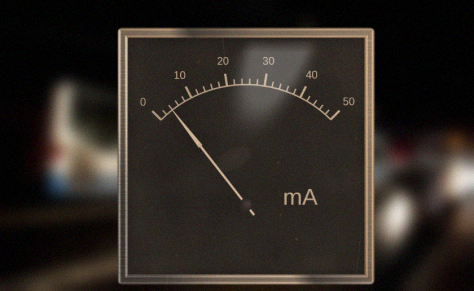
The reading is value=4 unit=mA
